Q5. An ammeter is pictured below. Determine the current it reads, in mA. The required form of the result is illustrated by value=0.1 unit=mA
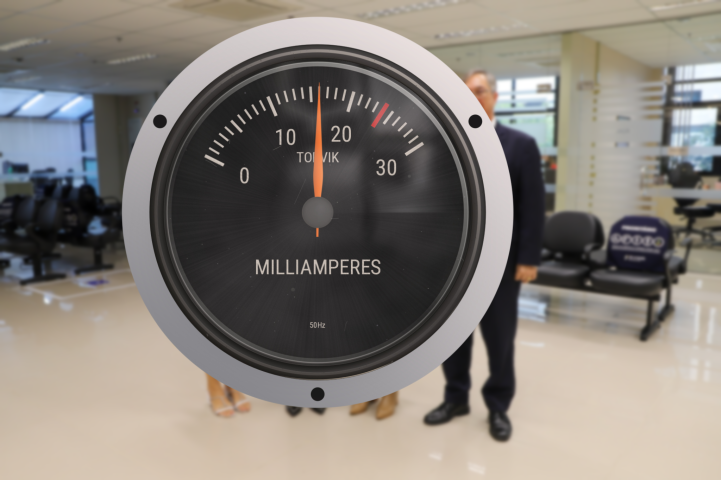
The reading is value=16 unit=mA
